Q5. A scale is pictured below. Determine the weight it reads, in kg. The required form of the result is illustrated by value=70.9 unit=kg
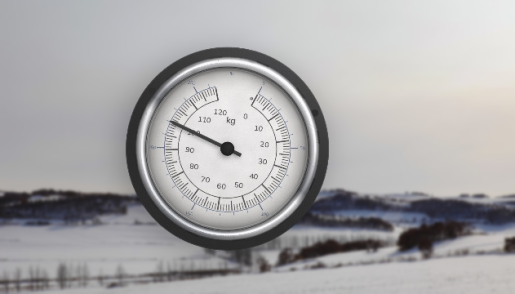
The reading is value=100 unit=kg
